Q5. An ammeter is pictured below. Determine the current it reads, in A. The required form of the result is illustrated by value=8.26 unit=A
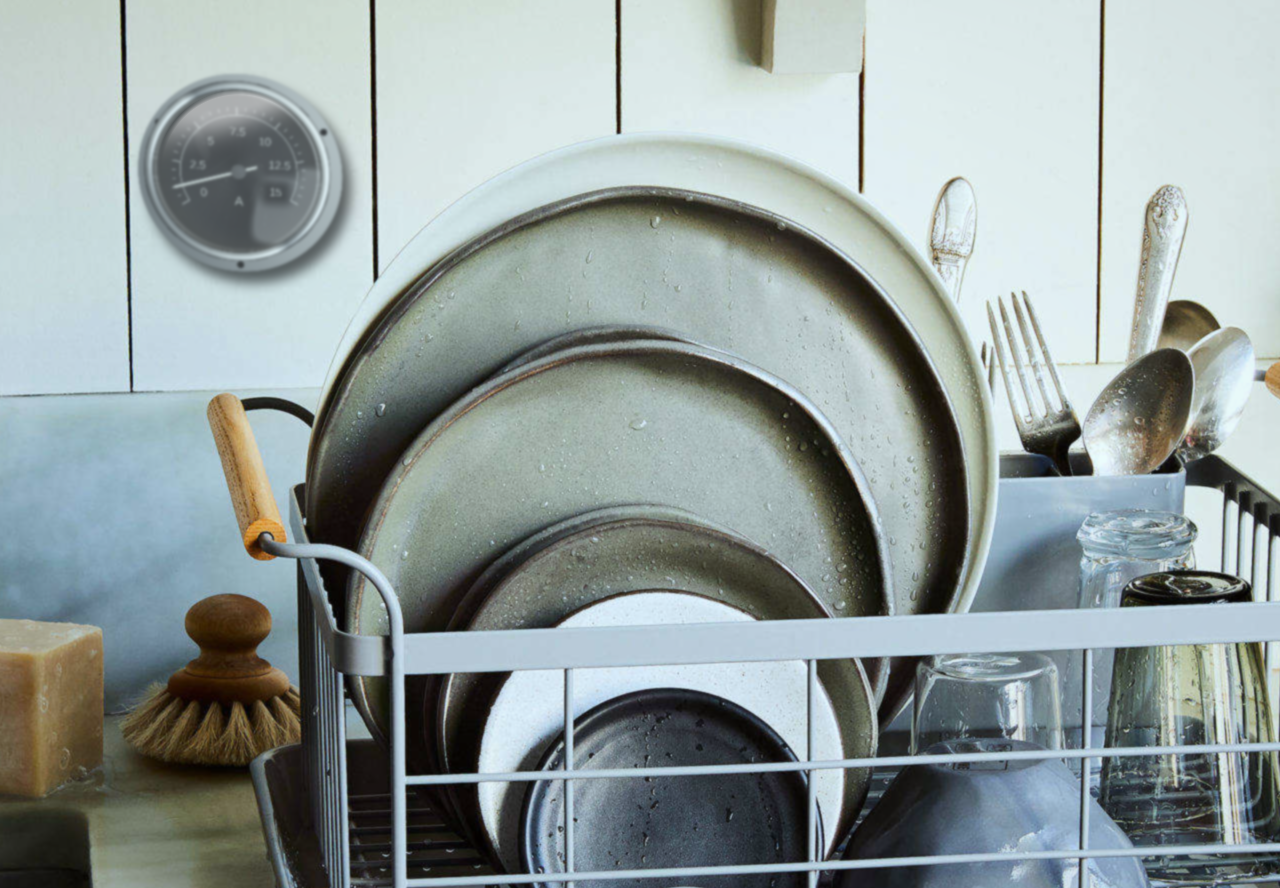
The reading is value=1 unit=A
